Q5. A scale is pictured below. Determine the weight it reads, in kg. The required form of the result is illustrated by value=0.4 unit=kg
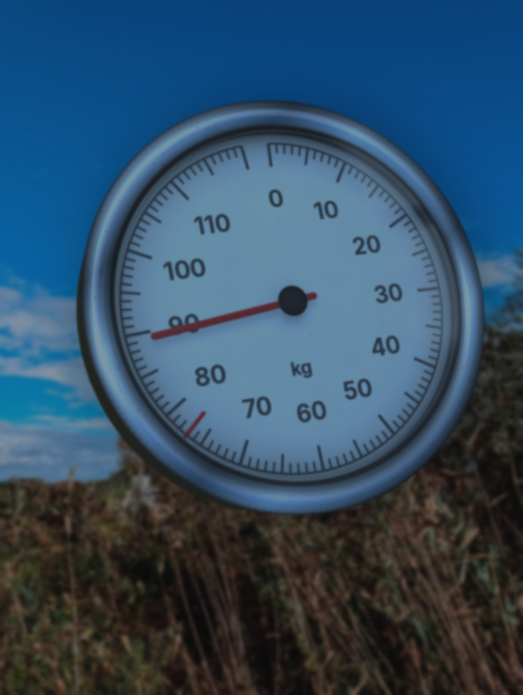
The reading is value=89 unit=kg
